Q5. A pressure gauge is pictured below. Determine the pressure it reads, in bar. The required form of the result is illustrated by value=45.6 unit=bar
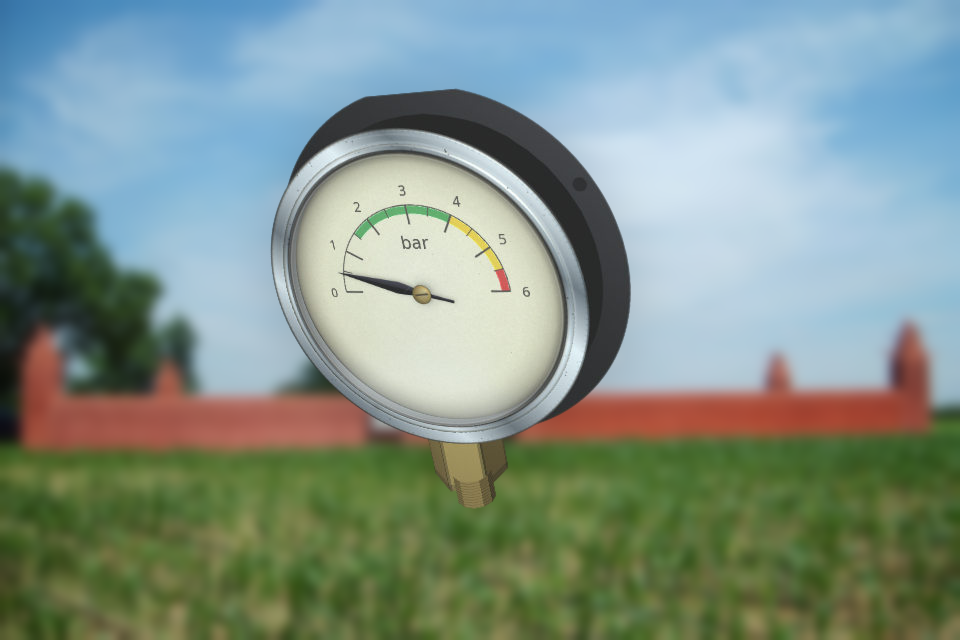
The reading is value=0.5 unit=bar
